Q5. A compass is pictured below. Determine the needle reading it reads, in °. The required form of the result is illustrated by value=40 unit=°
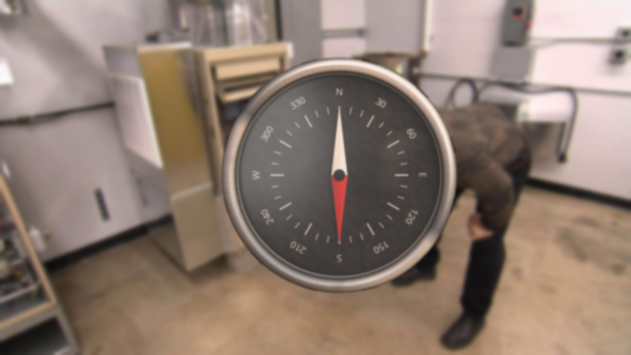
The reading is value=180 unit=°
